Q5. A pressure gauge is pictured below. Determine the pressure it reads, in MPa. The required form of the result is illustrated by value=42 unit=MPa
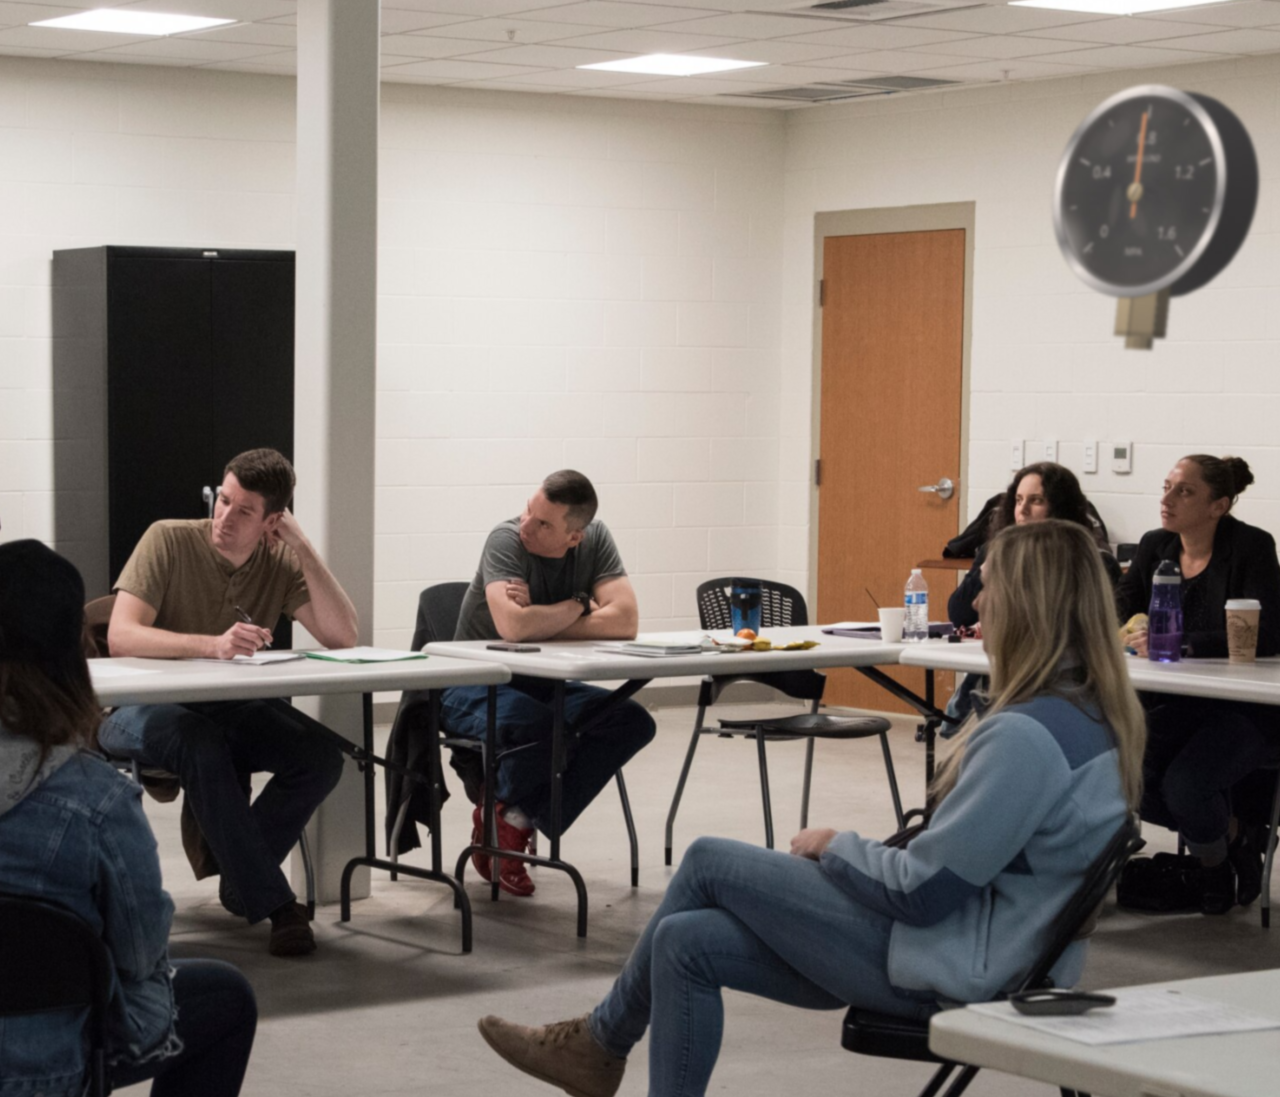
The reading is value=0.8 unit=MPa
